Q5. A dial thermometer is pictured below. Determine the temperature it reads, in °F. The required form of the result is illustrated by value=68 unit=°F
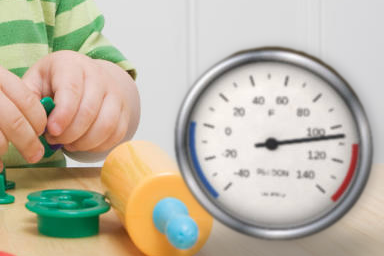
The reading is value=105 unit=°F
